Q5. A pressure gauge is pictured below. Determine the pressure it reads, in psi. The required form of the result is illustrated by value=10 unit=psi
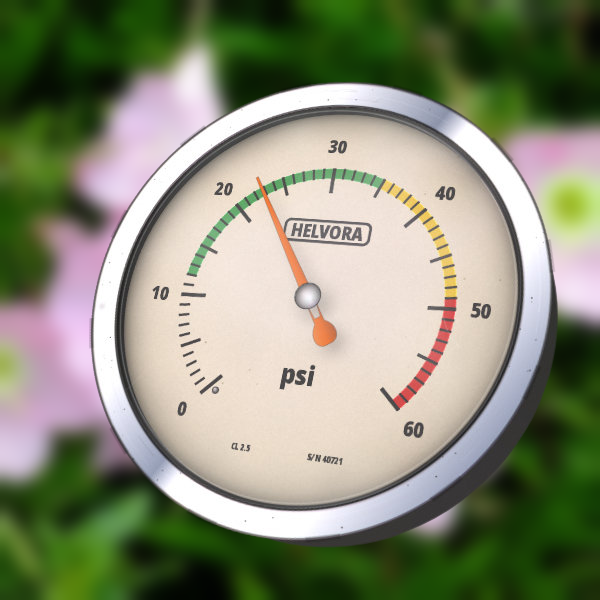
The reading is value=23 unit=psi
